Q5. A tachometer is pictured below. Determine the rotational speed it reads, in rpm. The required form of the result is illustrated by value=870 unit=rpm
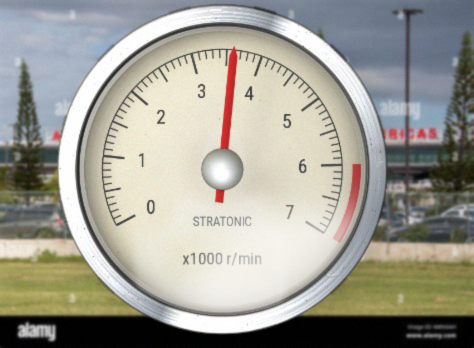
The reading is value=3600 unit=rpm
